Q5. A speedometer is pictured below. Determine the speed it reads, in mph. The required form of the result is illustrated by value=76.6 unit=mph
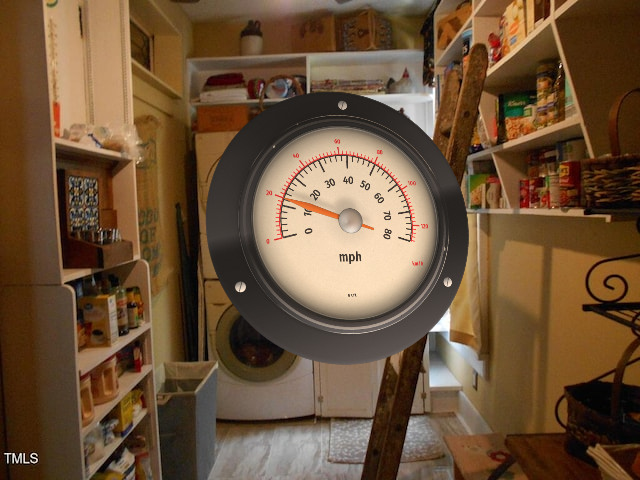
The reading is value=12 unit=mph
